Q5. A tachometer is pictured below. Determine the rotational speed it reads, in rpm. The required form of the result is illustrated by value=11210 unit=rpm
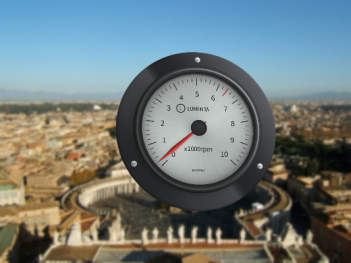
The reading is value=200 unit=rpm
